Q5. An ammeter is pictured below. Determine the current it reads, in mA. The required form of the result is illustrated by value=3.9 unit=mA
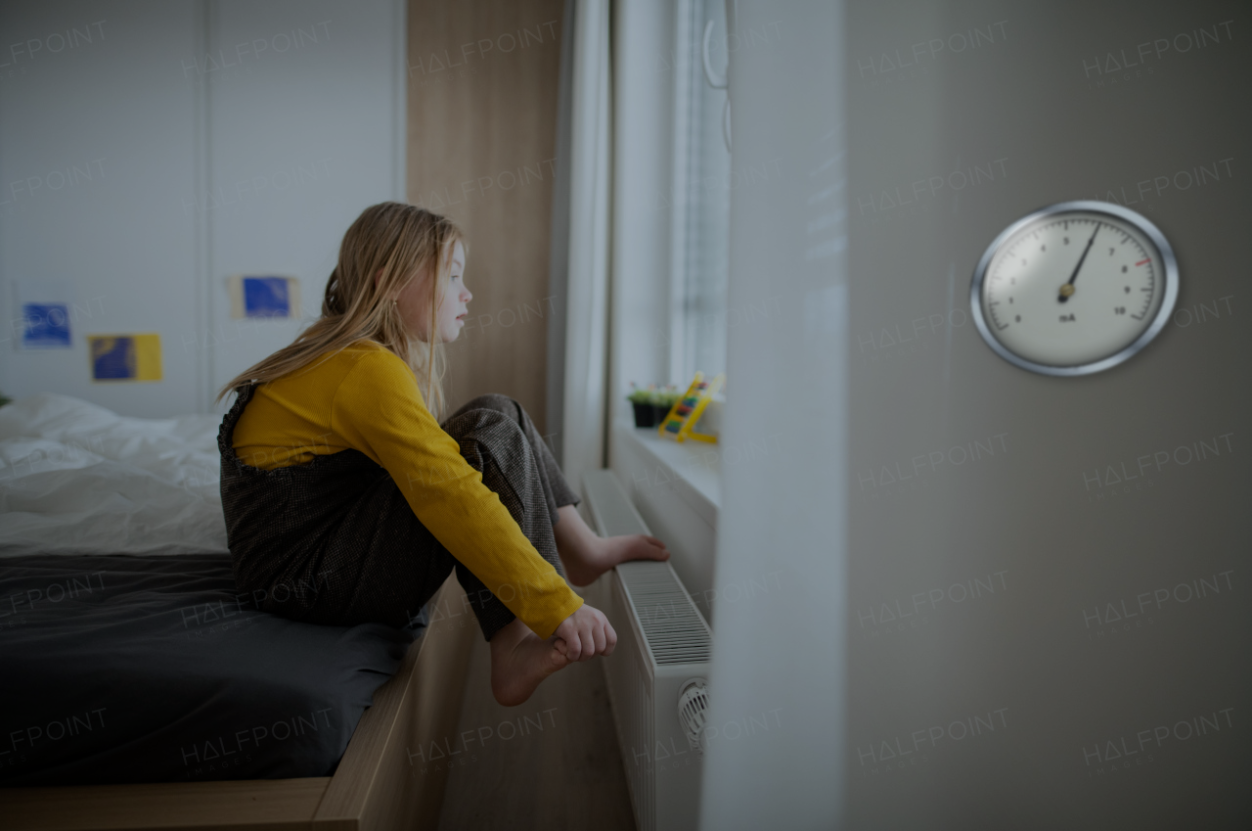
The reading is value=6 unit=mA
